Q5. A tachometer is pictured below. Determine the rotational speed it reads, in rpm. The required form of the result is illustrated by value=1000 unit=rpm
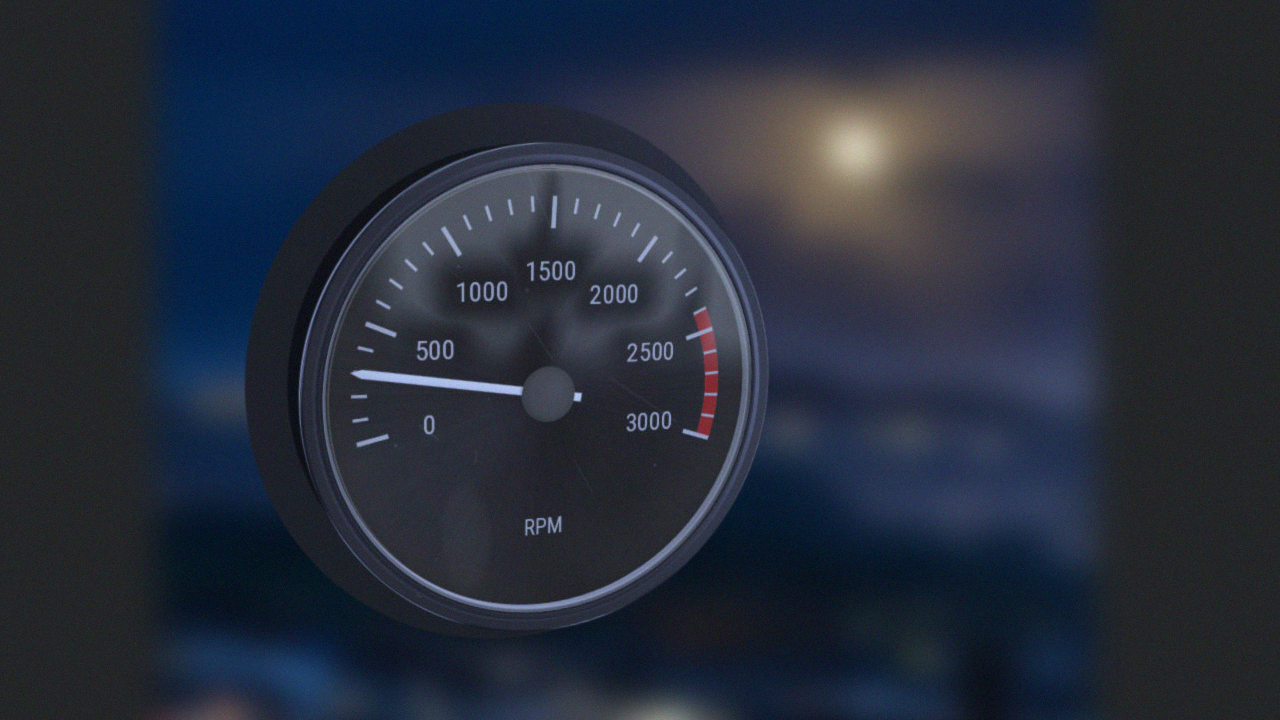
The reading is value=300 unit=rpm
